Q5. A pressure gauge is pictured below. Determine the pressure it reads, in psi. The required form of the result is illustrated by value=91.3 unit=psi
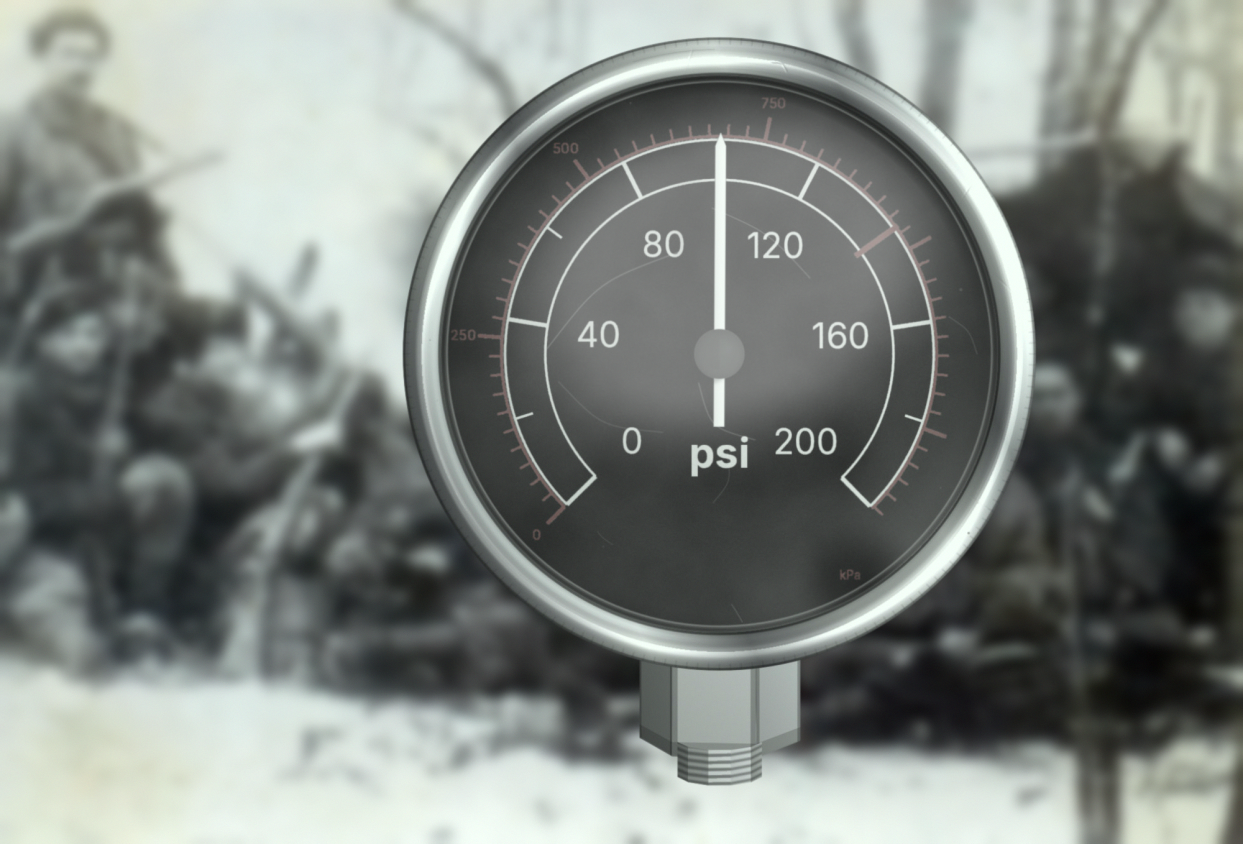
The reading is value=100 unit=psi
